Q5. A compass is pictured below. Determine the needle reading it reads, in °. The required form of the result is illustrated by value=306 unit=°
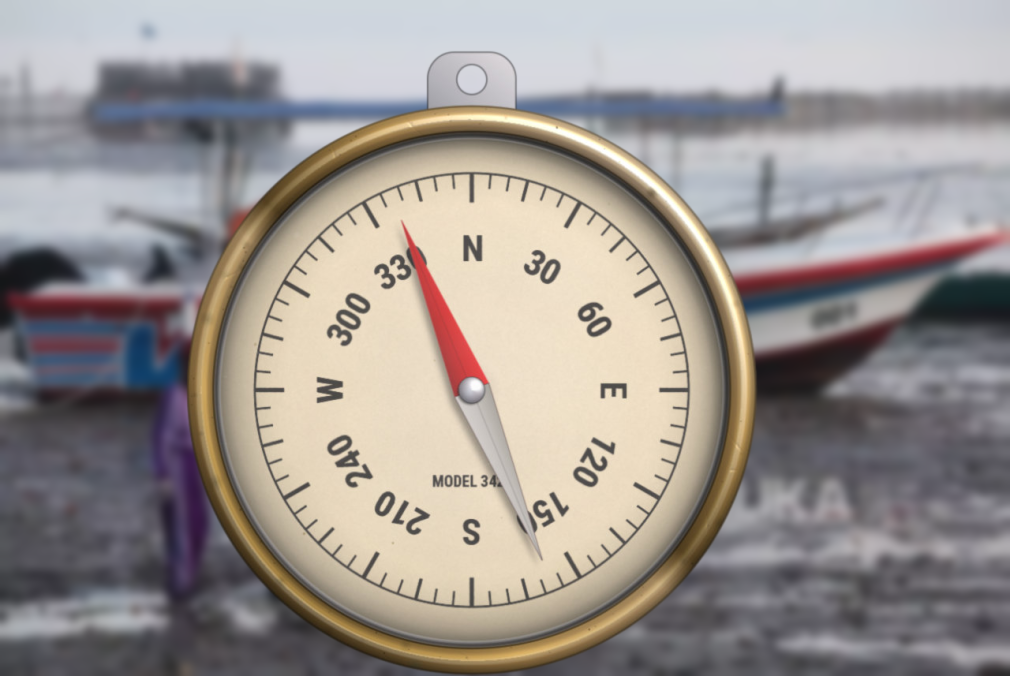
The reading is value=337.5 unit=°
